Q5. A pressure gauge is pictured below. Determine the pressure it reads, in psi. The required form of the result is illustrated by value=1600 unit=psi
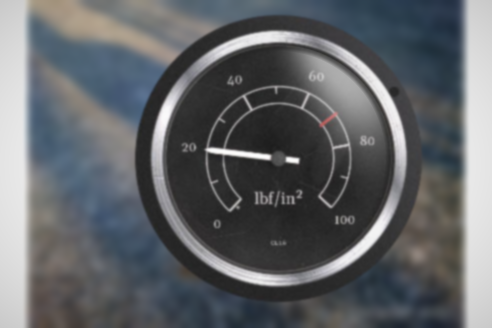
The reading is value=20 unit=psi
